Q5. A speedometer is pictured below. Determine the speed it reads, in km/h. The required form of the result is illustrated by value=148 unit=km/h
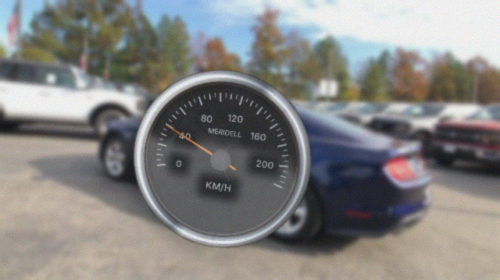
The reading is value=40 unit=km/h
